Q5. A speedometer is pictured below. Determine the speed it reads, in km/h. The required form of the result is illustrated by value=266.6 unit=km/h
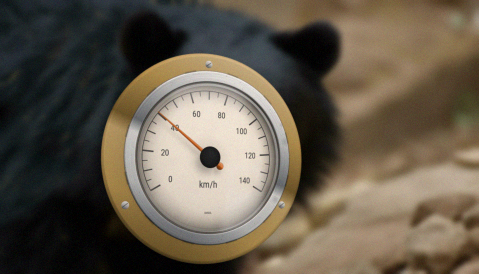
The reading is value=40 unit=km/h
